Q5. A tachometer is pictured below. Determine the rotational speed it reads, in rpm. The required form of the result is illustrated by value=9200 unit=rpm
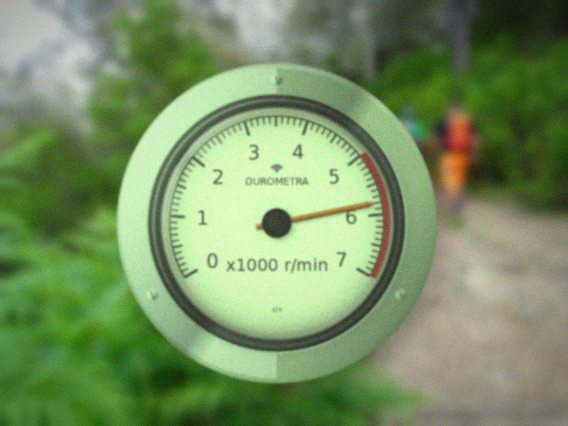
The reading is value=5800 unit=rpm
